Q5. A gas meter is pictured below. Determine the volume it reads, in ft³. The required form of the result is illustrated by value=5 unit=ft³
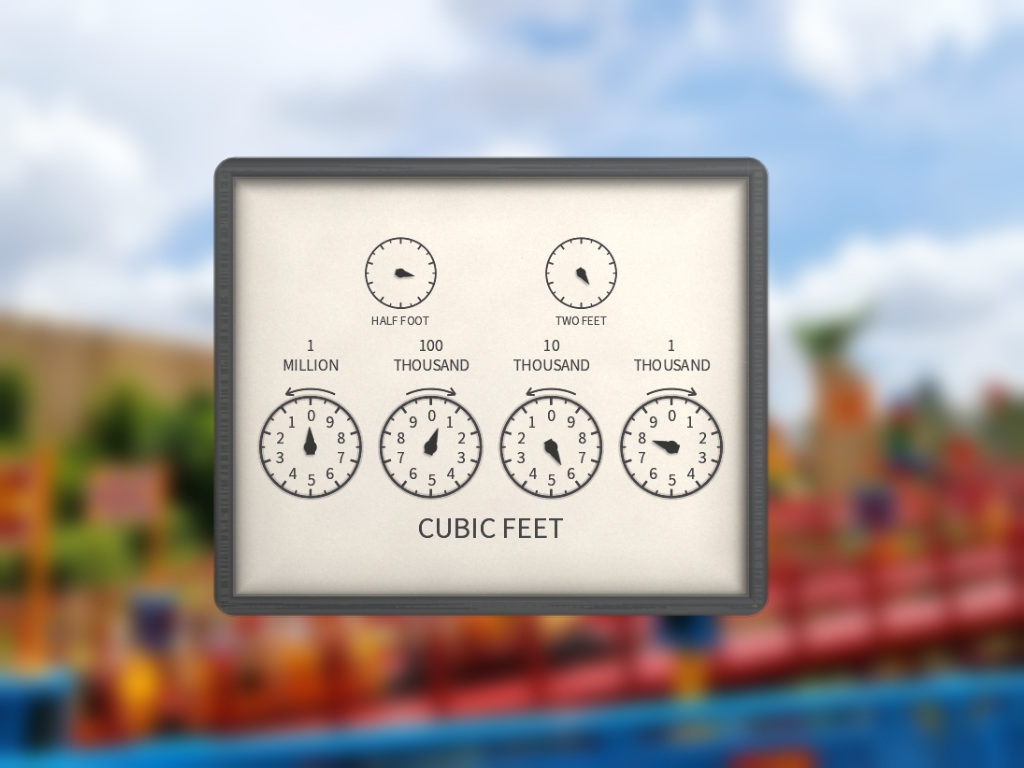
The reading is value=5800 unit=ft³
